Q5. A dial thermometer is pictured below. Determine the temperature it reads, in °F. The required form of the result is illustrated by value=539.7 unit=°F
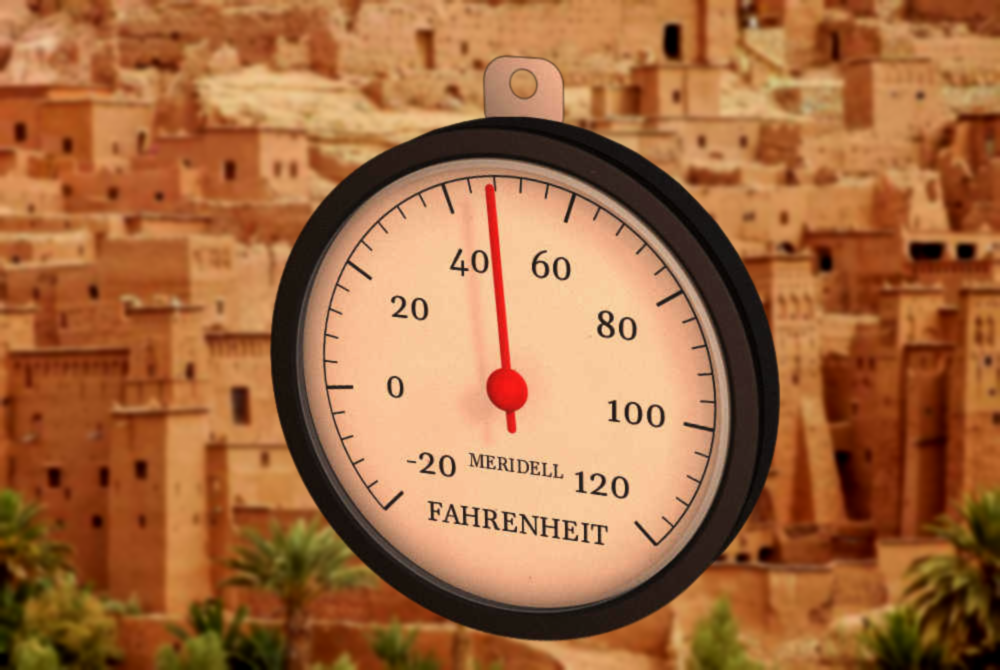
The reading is value=48 unit=°F
